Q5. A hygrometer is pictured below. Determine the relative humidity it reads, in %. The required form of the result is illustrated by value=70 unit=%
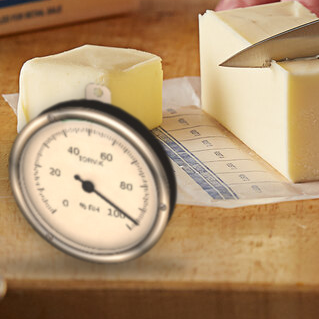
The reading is value=95 unit=%
